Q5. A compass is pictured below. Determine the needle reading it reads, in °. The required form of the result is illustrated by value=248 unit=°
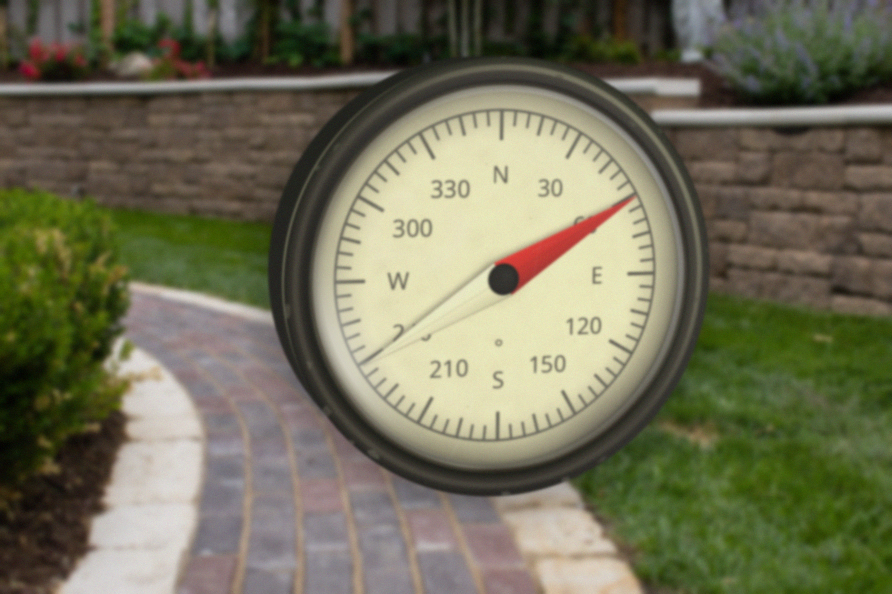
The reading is value=60 unit=°
